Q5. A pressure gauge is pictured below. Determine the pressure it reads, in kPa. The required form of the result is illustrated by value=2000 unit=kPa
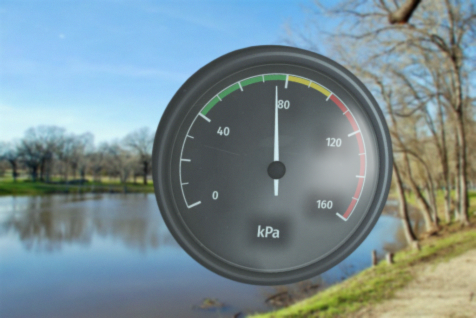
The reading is value=75 unit=kPa
